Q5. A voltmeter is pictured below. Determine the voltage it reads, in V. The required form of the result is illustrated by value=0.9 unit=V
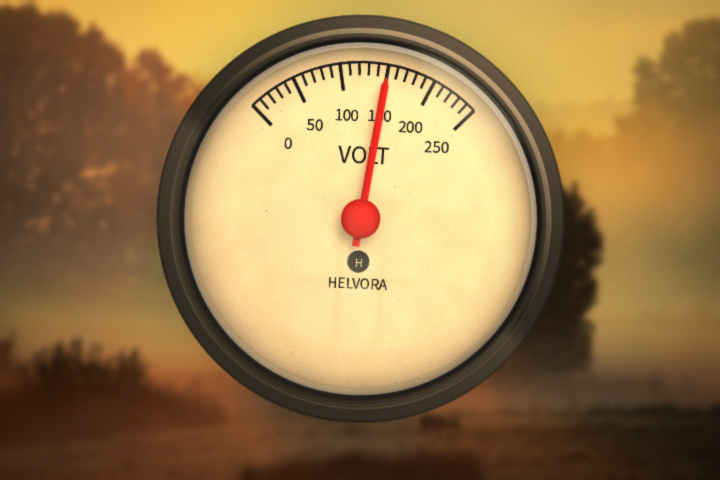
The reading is value=150 unit=V
